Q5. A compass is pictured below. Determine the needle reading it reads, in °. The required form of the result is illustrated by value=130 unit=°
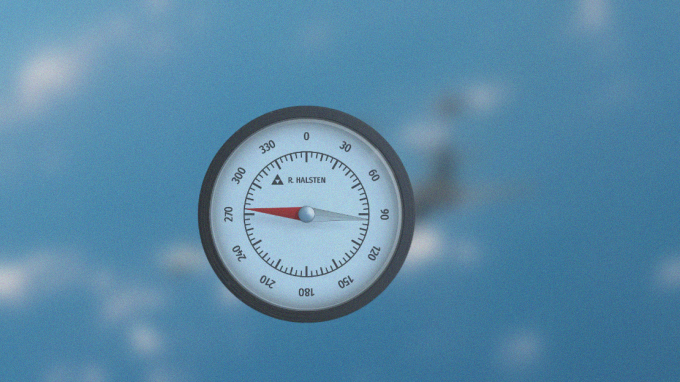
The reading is value=275 unit=°
